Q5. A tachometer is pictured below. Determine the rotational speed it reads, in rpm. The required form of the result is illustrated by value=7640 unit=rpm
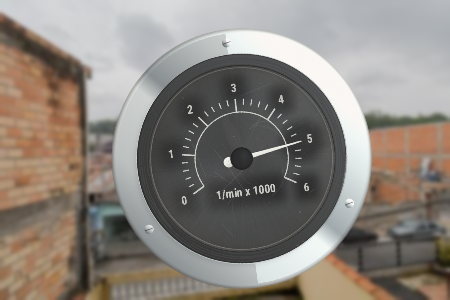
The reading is value=5000 unit=rpm
